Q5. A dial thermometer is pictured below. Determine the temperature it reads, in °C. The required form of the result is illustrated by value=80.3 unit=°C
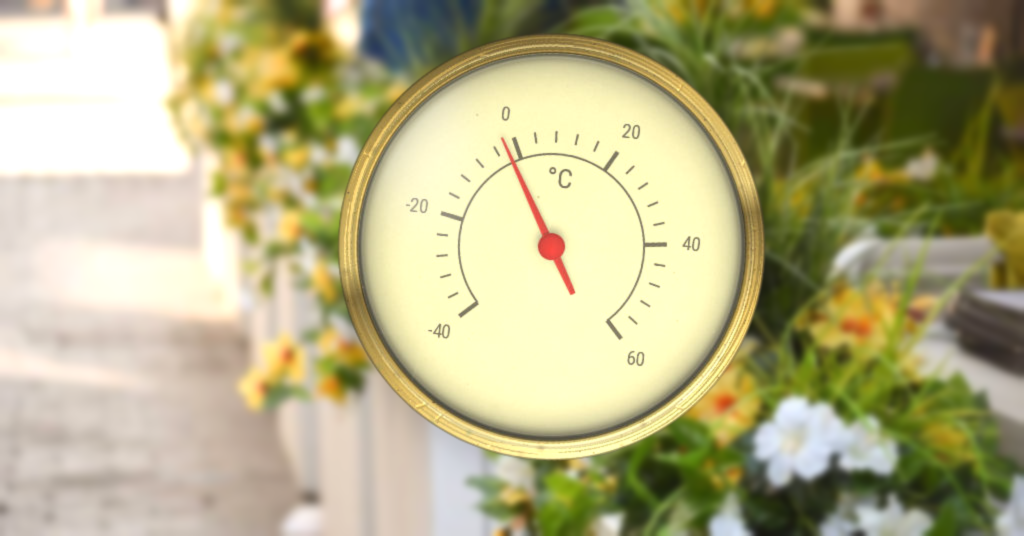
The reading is value=-2 unit=°C
